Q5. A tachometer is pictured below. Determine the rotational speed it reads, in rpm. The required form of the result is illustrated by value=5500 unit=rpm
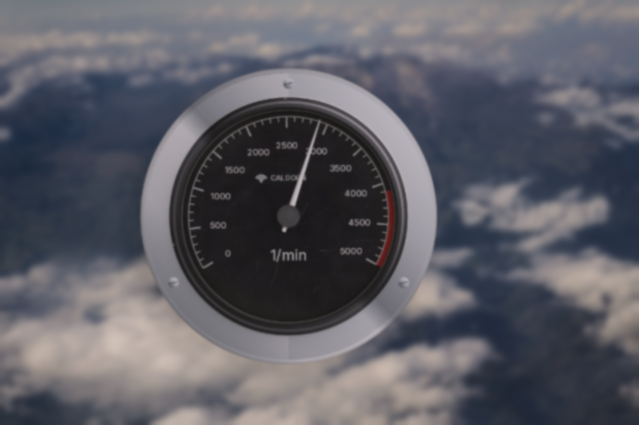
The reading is value=2900 unit=rpm
